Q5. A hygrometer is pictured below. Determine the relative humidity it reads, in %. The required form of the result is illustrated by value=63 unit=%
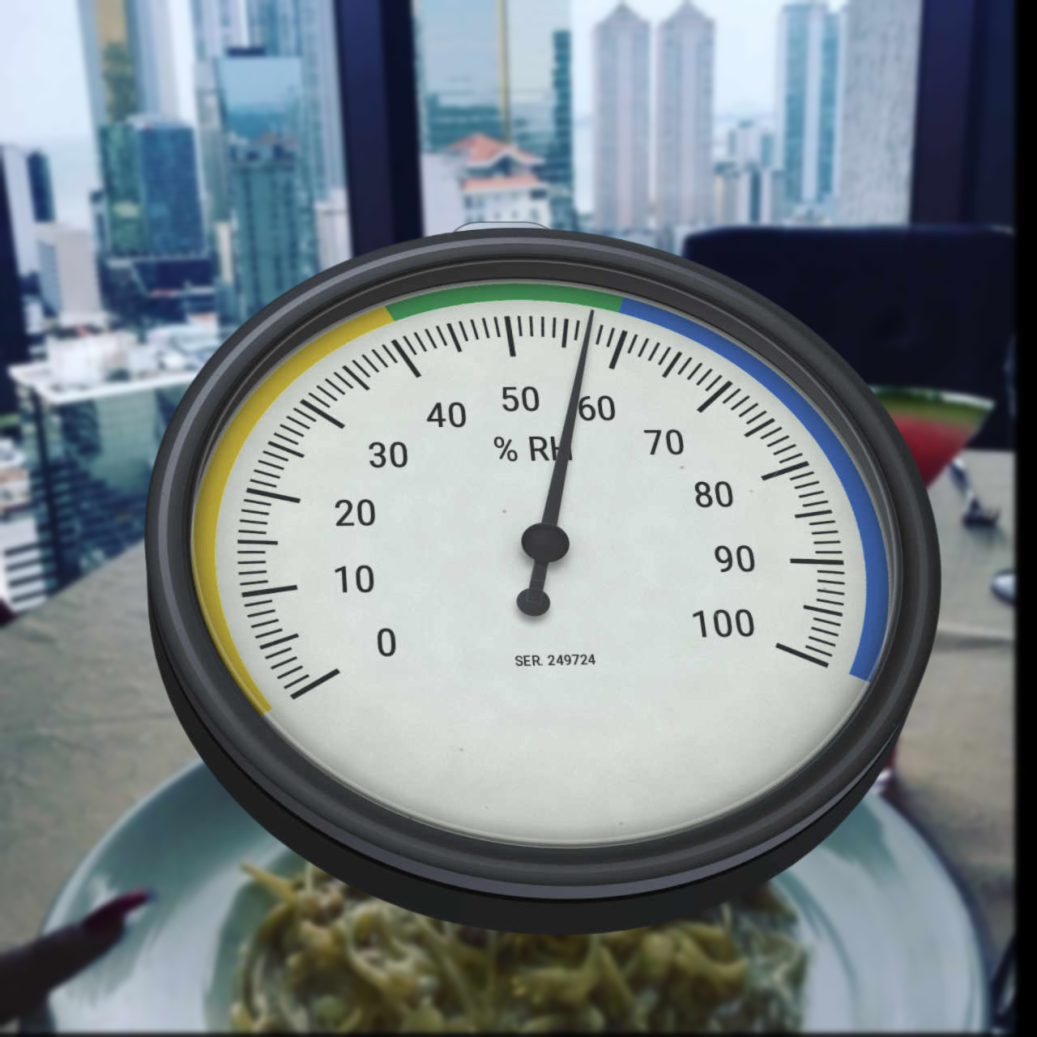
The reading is value=57 unit=%
